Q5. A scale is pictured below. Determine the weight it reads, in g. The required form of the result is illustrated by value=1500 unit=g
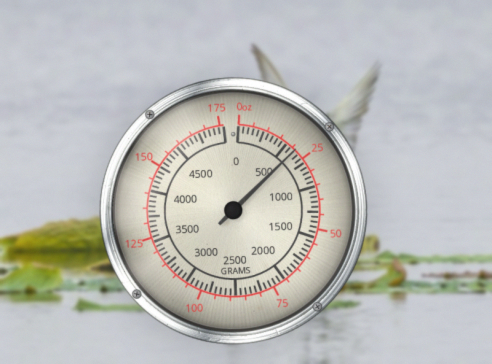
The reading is value=600 unit=g
